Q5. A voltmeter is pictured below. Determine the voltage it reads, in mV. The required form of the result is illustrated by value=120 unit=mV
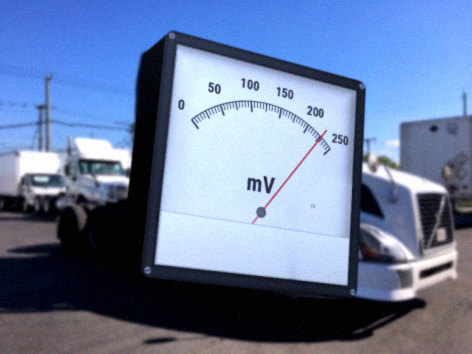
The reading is value=225 unit=mV
